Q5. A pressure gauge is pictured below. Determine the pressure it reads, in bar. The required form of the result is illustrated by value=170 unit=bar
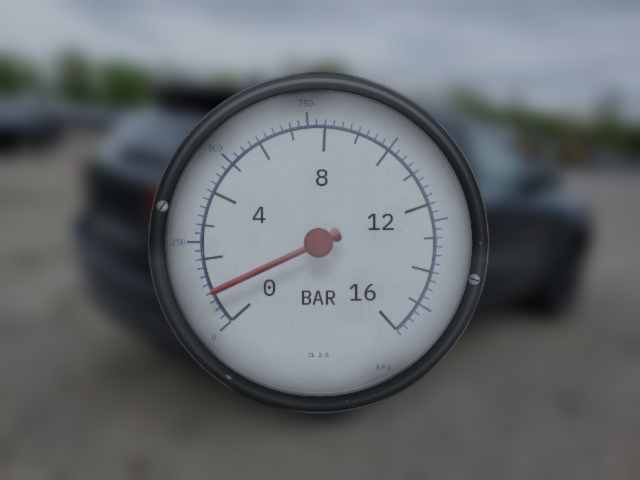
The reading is value=1 unit=bar
